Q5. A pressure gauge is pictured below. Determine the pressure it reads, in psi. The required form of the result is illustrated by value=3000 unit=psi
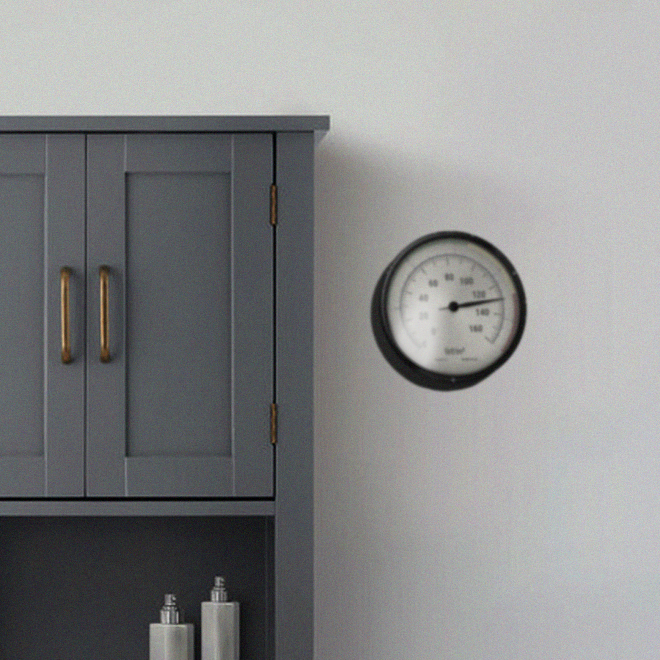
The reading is value=130 unit=psi
